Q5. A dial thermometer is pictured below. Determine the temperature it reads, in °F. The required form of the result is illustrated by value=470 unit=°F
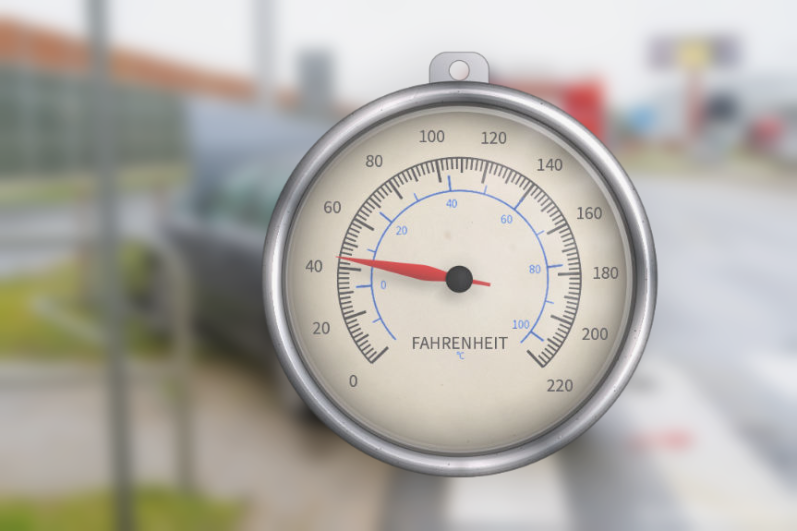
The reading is value=44 unit=°F
